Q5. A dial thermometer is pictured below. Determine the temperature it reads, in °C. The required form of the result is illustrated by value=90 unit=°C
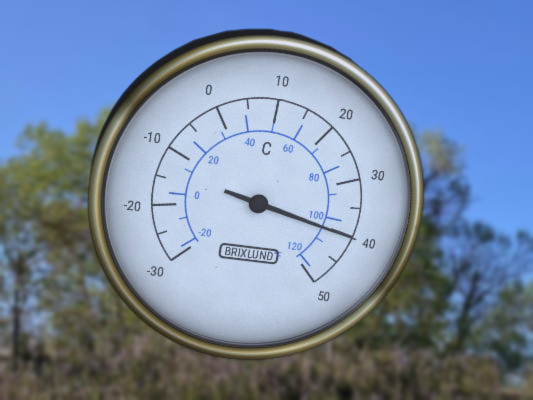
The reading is value=40 unit=°C
